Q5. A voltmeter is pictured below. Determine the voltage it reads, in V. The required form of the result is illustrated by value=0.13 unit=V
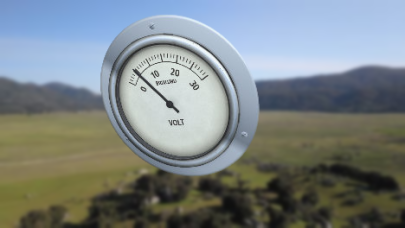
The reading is value=5 unit=V
